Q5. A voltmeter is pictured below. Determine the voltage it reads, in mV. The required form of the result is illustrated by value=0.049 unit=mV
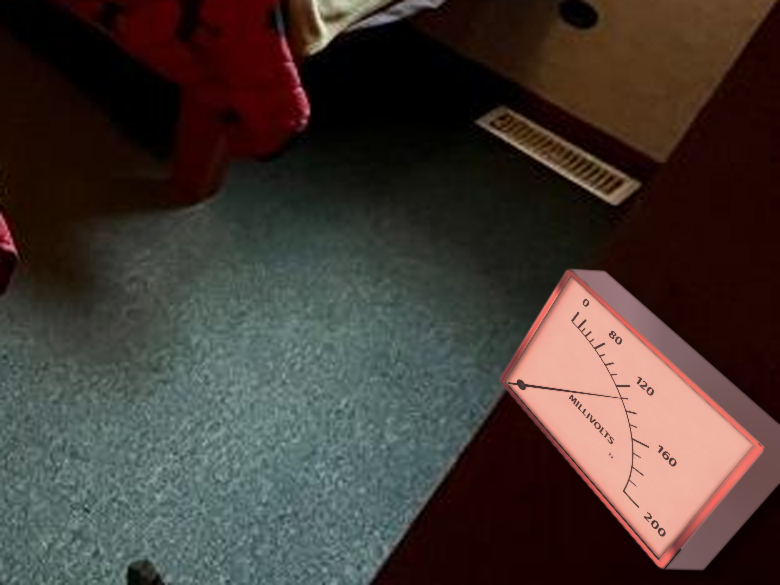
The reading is value=130 unit=mV
